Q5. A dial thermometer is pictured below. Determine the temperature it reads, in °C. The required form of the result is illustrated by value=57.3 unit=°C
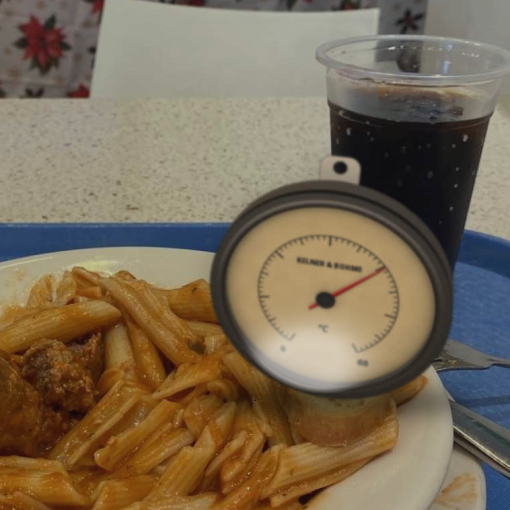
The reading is value=40 unit=°C
